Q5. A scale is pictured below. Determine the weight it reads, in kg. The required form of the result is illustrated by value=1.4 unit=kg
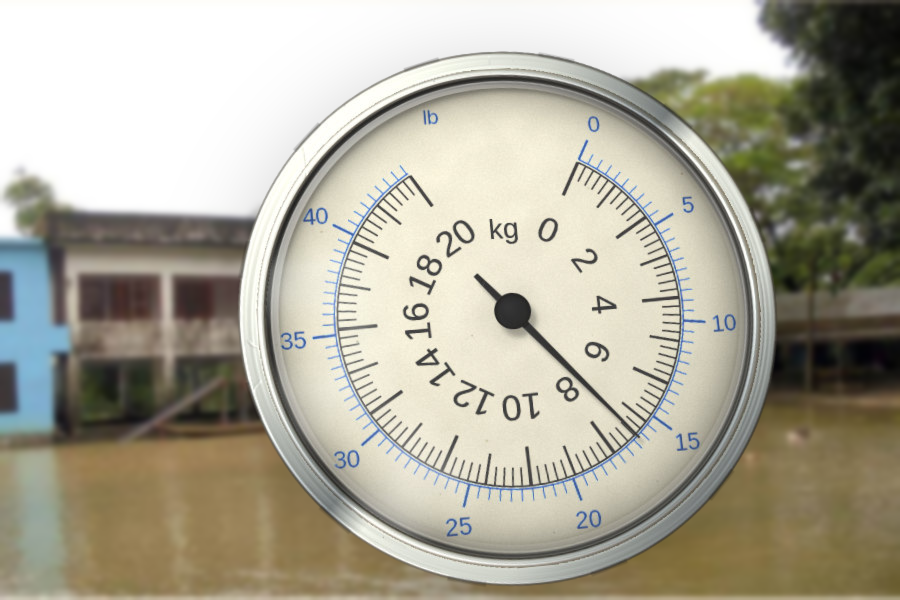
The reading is value=7.4 unit=kg
